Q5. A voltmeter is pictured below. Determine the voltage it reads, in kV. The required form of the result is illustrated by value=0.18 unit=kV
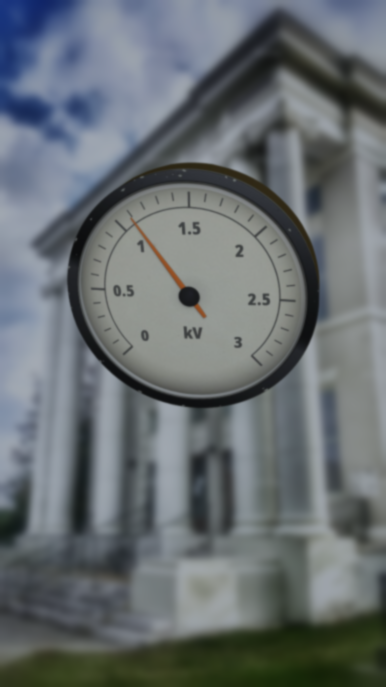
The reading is value=1.1 unit=kV
